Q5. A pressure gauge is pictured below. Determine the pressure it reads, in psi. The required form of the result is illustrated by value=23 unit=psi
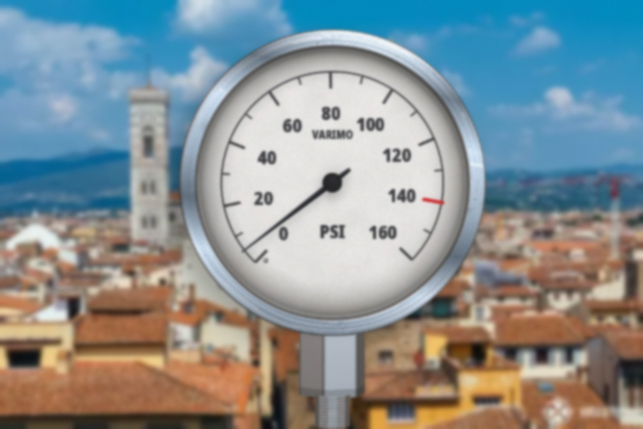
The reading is value=5 unit=psi
